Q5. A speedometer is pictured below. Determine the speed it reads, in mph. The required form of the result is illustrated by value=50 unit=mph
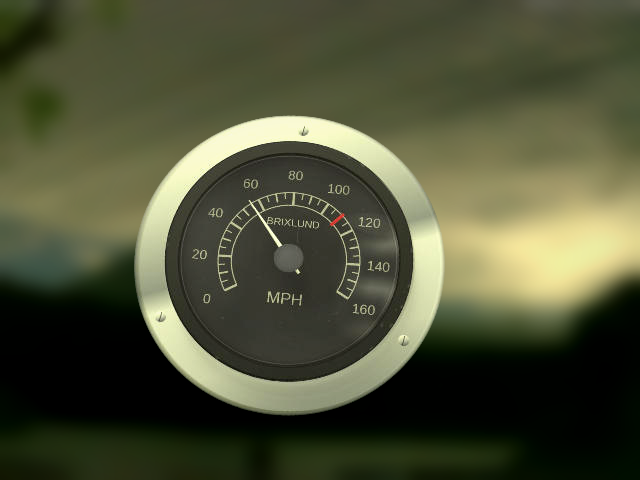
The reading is value=55 unit=mph
